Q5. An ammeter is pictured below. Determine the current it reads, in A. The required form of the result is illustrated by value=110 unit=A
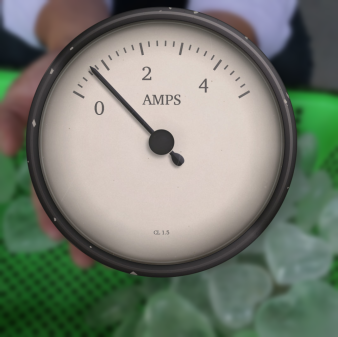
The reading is value=0.7 unit=A
